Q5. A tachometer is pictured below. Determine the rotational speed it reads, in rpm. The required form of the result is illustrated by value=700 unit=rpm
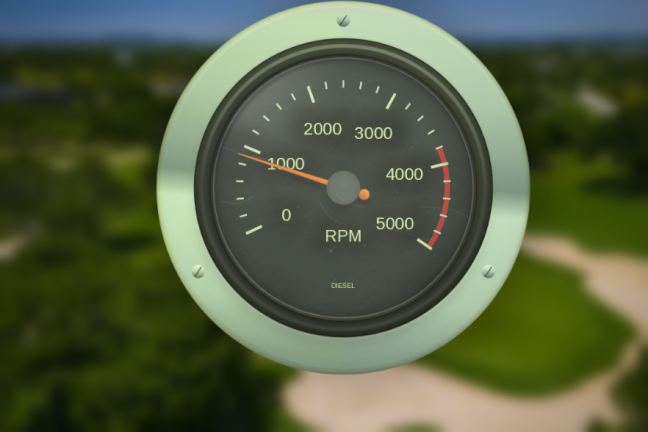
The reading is value=900 unit=rpm
